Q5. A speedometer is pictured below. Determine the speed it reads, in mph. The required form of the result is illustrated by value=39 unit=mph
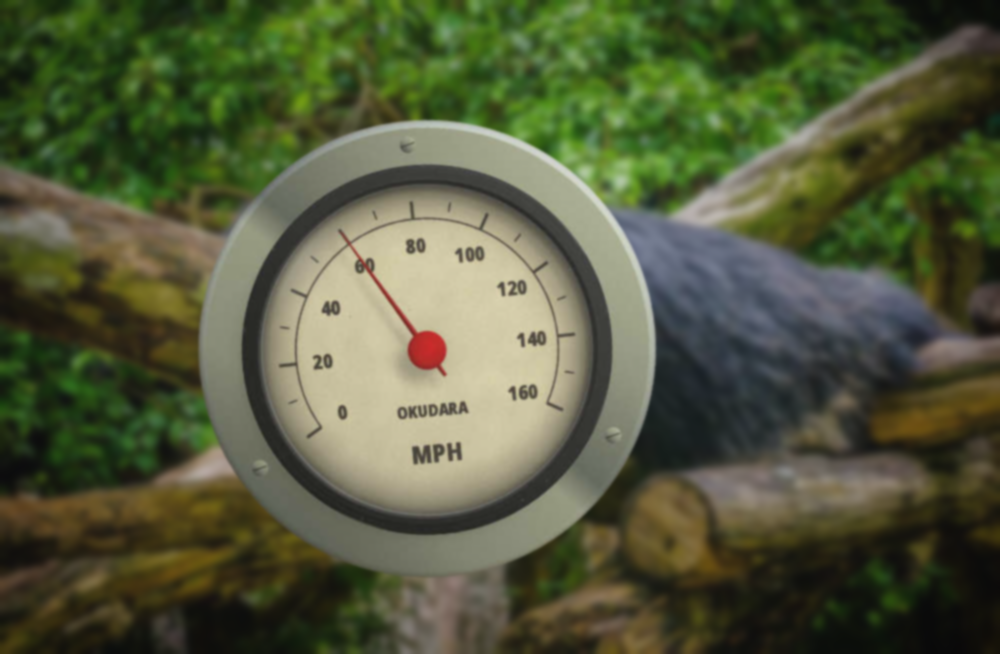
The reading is value=60 unit=mph
